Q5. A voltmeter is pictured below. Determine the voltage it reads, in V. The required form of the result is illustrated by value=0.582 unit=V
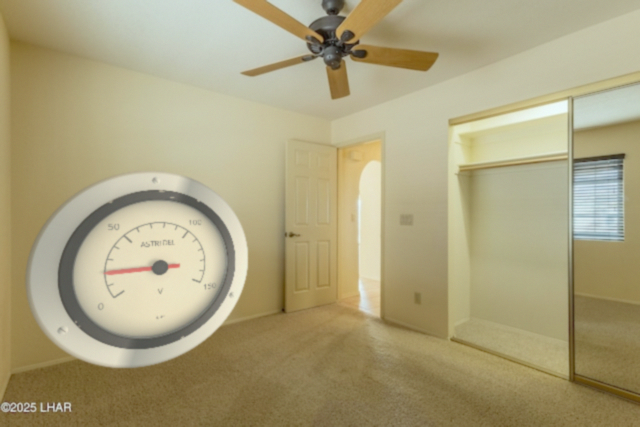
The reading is value=20 unit=V
